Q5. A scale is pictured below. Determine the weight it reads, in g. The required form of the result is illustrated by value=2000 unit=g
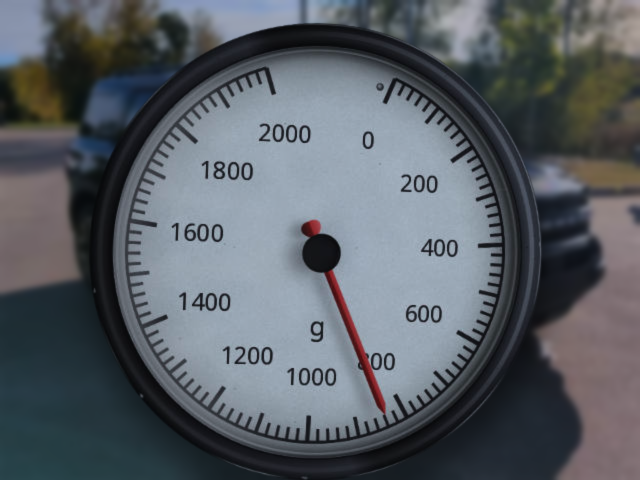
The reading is value=840 unit=g
